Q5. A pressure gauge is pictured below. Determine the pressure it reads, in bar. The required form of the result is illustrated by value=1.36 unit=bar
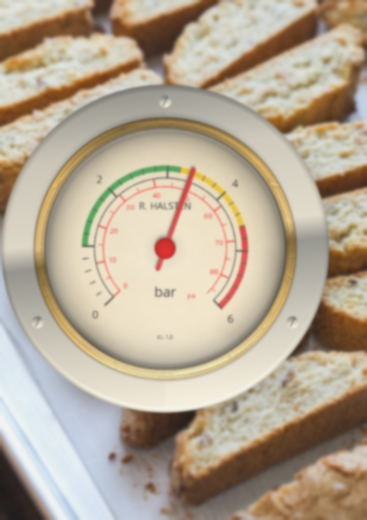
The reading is value=3.4 unit=bar
